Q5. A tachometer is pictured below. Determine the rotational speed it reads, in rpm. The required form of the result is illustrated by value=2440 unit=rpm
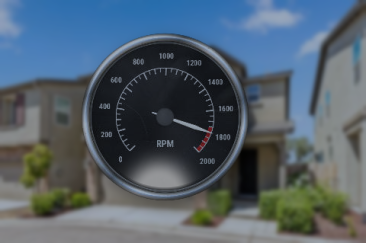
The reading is value=1800 unit=rpm
